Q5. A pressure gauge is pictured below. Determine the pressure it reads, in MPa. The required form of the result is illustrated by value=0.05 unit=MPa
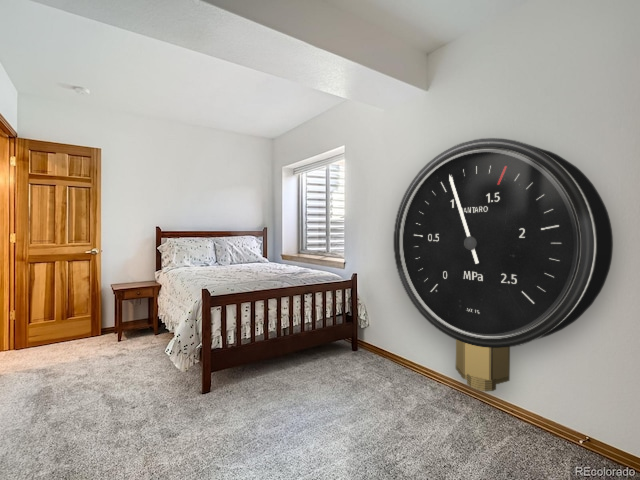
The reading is value=1.1 unit=MPa
